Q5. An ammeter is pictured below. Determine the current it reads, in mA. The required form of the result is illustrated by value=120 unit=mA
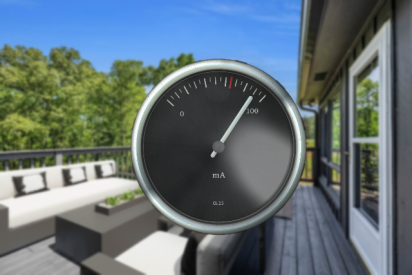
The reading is value=90 unit=mA
